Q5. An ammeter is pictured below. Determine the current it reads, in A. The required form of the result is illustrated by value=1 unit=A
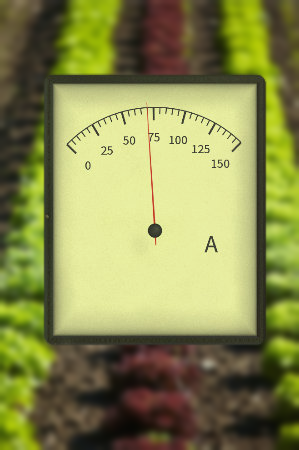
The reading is value=70 unit=A
